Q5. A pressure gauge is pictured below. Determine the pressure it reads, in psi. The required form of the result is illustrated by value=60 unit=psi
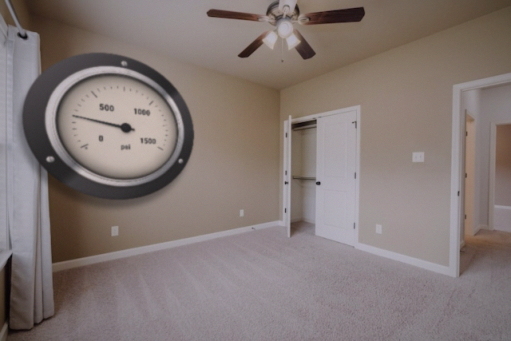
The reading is value=250 unit=psi
